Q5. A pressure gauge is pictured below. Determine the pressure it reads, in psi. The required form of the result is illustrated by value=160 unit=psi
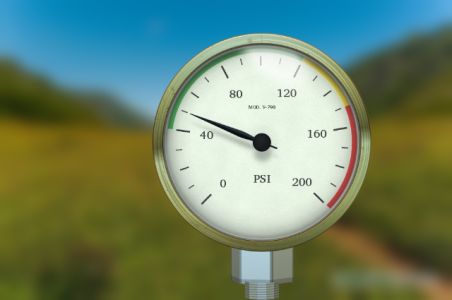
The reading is value=50 unit=psi
